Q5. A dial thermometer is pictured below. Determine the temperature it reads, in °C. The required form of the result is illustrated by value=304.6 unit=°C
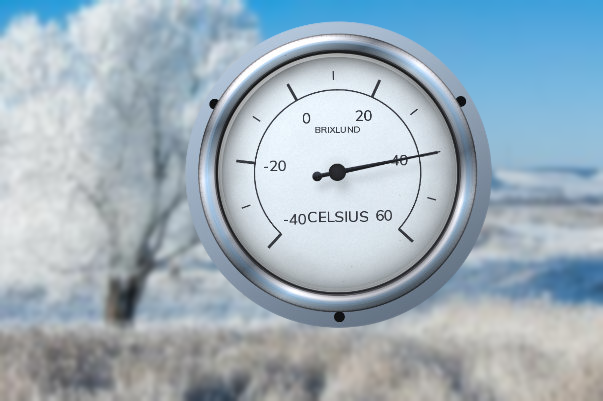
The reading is value=40 unit=°C
